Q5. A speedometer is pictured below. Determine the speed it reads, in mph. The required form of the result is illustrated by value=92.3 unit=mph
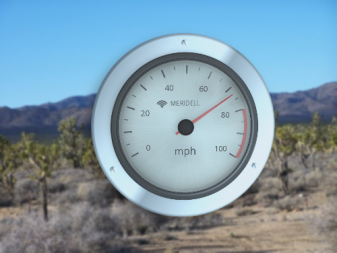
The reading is value=72.5 unit=mph
